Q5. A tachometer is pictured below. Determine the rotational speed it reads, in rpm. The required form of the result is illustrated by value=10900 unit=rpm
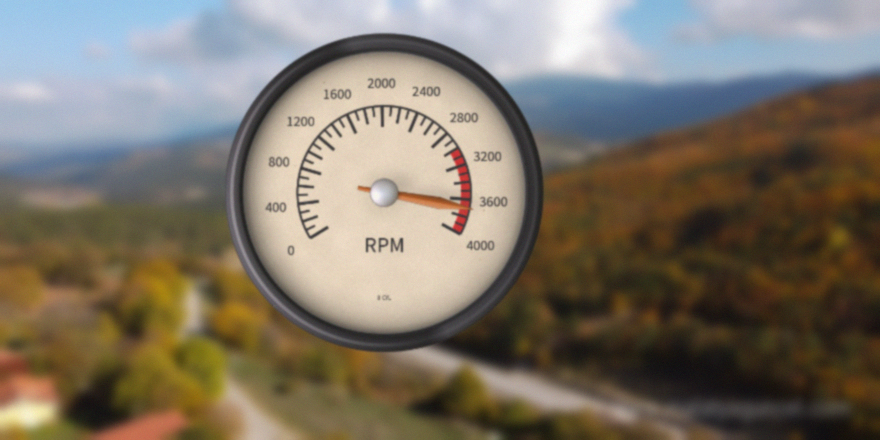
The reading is value=3700 unit=rpm
